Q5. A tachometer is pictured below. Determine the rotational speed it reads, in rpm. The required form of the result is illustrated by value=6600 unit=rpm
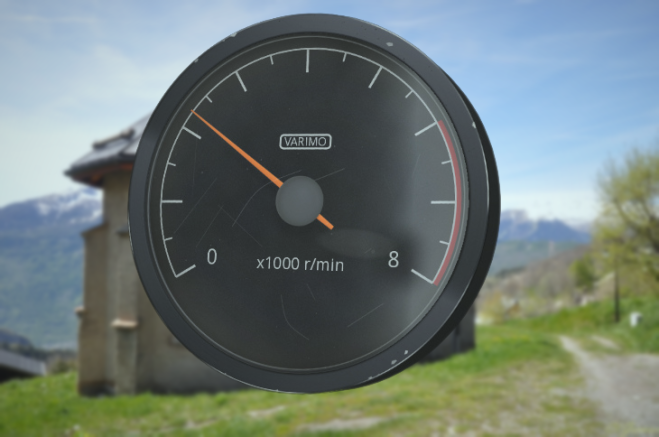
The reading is value=2250 unit=rpm
